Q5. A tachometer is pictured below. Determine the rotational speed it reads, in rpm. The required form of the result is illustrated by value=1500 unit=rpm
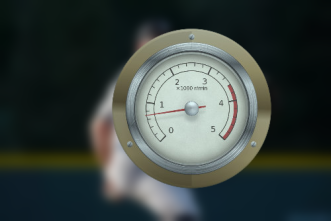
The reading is value=700 unit=rpm
